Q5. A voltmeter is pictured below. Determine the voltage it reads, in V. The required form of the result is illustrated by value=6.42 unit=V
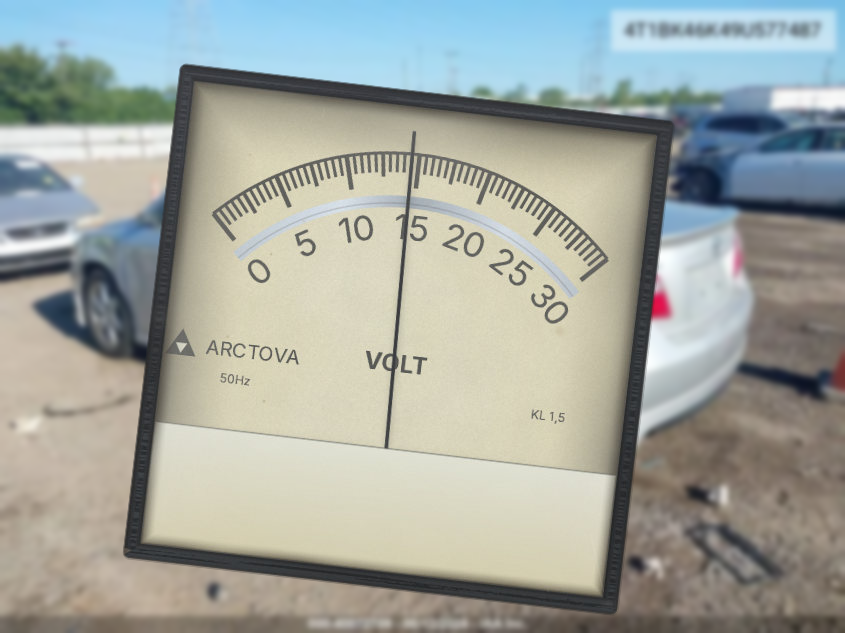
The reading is value=14.5 unit=V
